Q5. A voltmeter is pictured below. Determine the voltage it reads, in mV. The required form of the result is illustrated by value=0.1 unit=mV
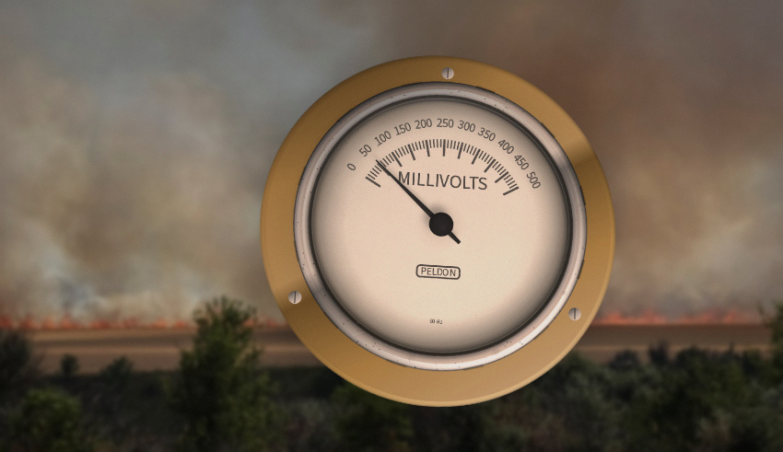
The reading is value=50 unit=mV
